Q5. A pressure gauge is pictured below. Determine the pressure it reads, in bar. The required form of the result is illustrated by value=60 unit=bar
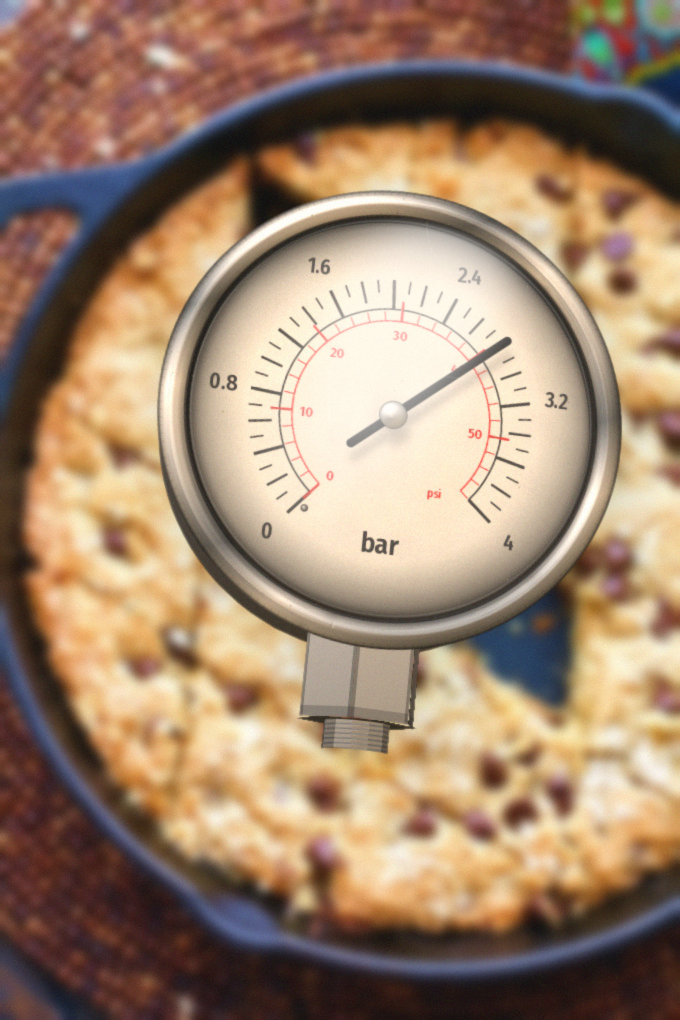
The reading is value=2.8 unit=bar
